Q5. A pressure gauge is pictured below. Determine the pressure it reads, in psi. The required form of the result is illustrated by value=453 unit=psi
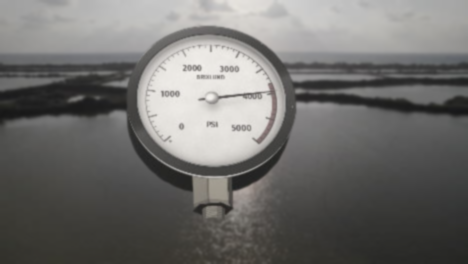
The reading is value=4000 unit=psi
